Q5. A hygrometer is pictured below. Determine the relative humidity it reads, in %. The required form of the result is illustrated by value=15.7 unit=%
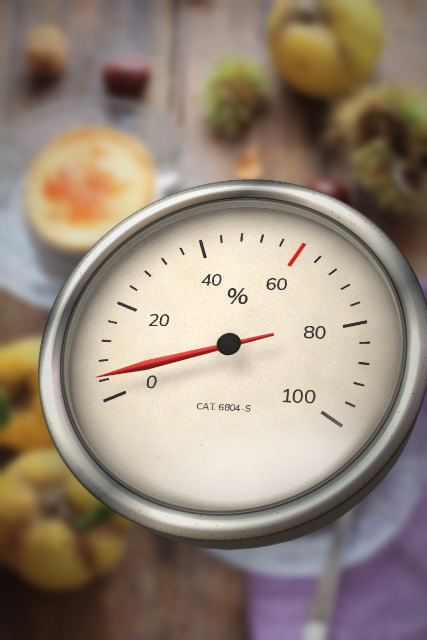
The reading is value=4 unit=%
